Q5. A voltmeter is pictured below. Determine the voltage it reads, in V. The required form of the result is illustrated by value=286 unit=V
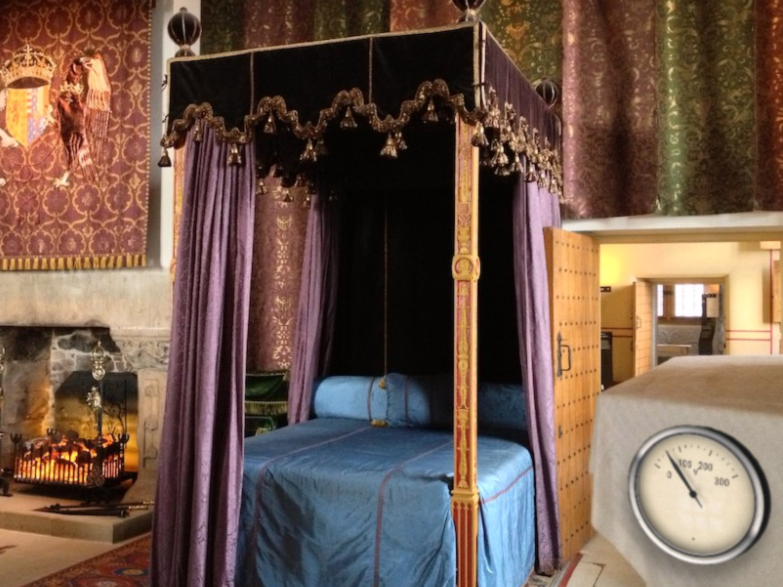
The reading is value=60 unit=V
